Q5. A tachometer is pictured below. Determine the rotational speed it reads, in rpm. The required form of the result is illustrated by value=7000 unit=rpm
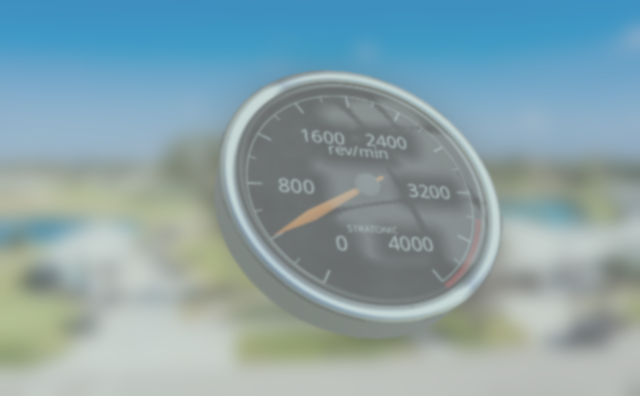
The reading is value=400 unit=rpm
